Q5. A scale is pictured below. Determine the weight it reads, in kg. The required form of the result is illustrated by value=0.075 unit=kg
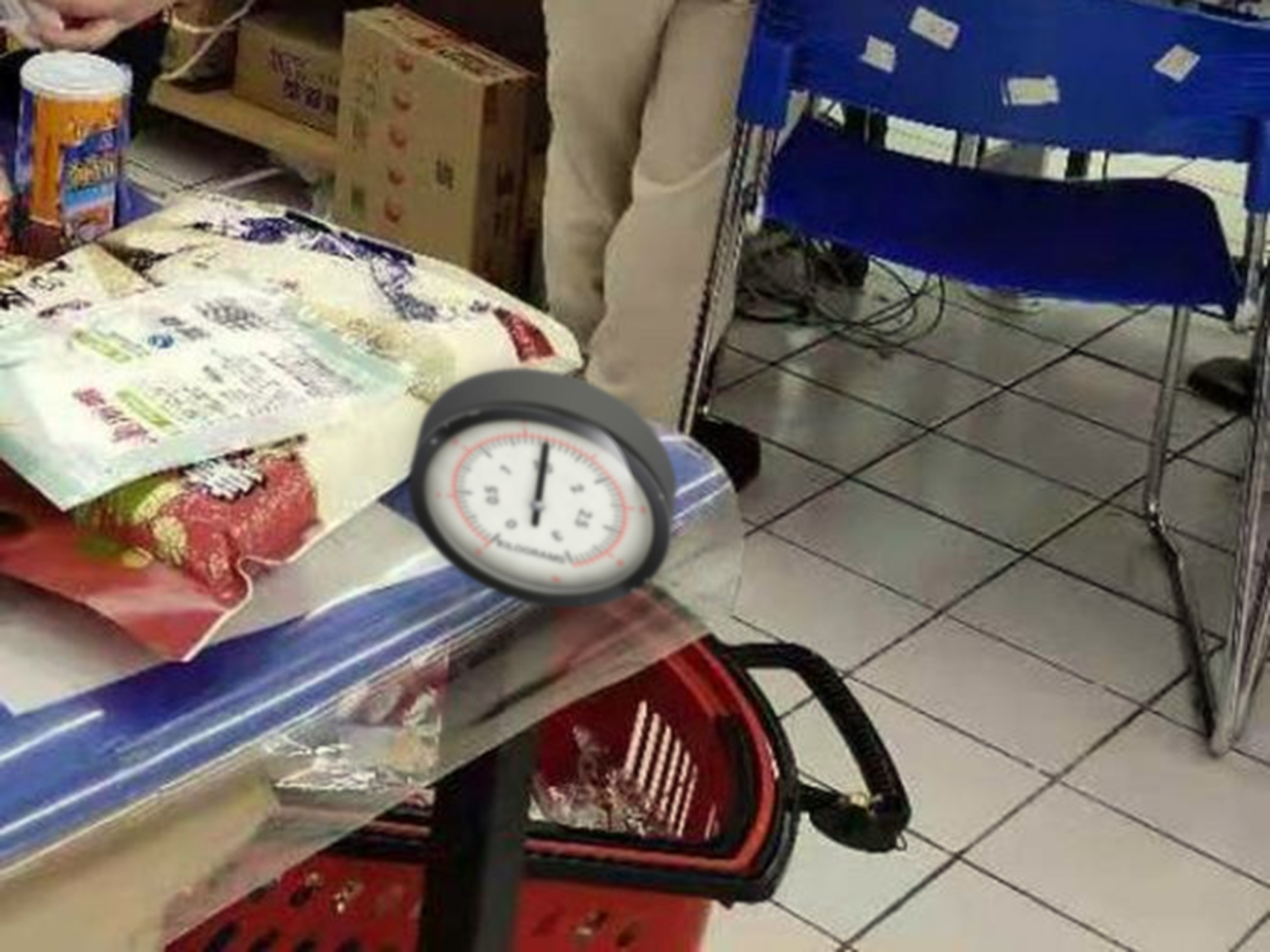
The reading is value=1.5 unit=kg
